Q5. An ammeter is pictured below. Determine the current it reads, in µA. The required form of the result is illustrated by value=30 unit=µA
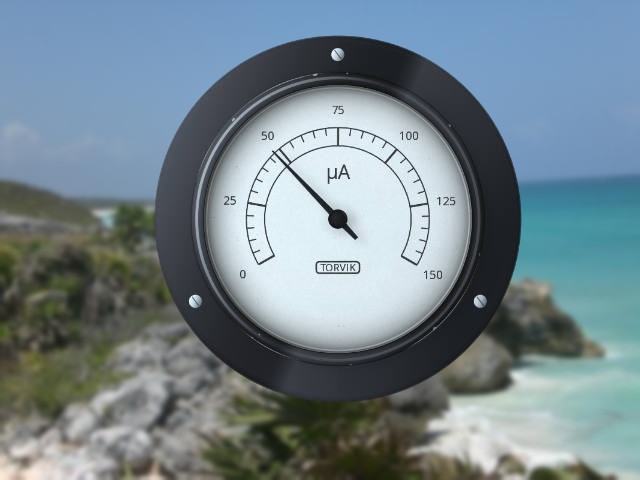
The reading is value=47.5 unit=µA
